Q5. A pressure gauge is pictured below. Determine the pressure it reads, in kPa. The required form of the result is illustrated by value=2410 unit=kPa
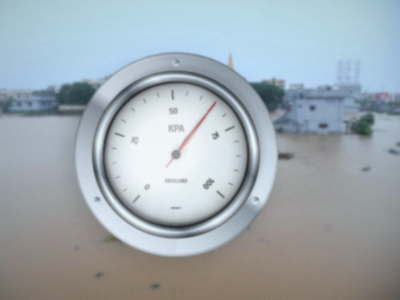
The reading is value=65 unit=kPa
